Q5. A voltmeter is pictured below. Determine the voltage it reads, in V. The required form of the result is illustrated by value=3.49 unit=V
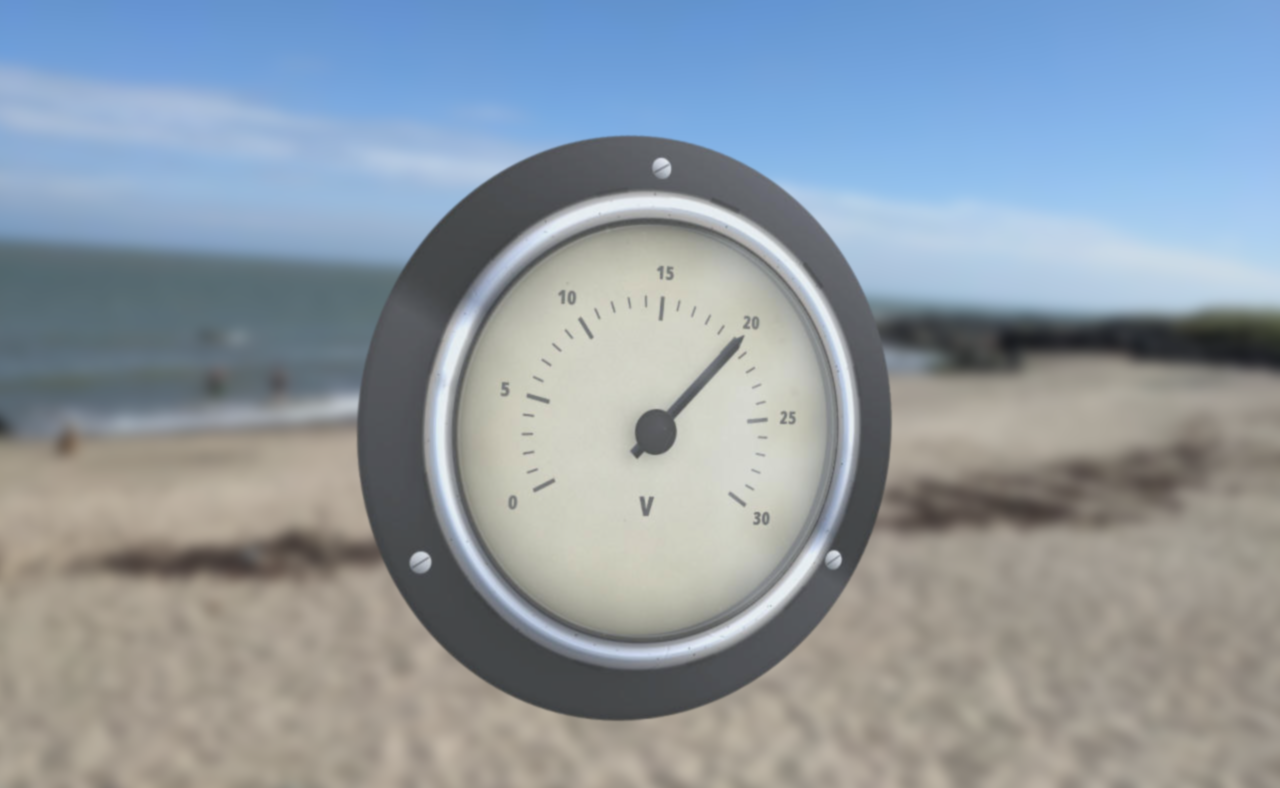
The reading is value=20 unit=V
